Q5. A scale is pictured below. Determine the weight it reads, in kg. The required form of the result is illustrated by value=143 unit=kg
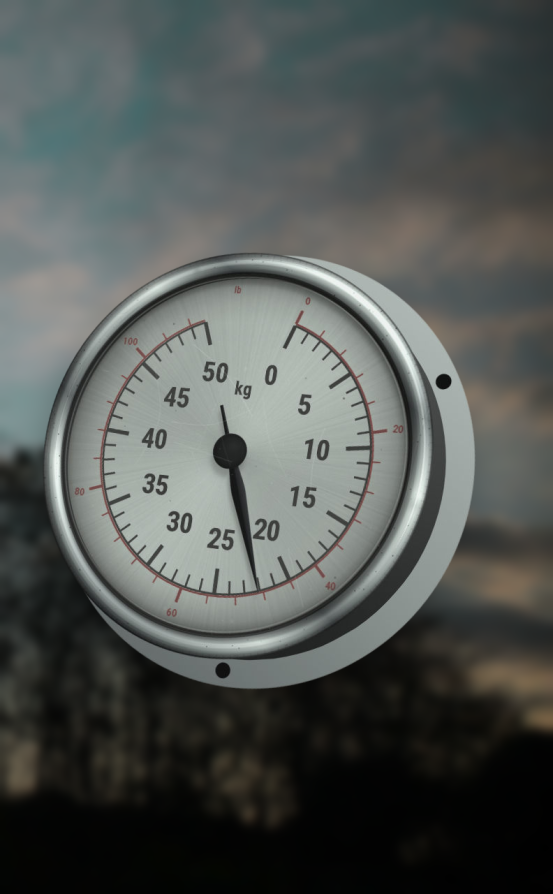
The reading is value=22 unit=kg
